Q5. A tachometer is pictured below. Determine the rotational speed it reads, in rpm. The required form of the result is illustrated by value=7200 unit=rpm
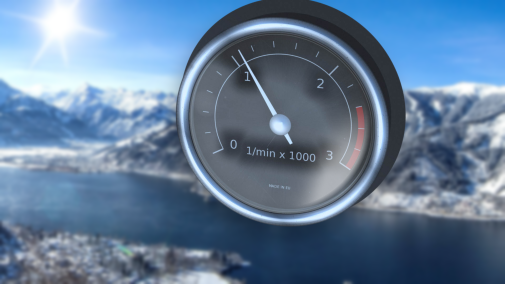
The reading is value=1100 unit=rpm
